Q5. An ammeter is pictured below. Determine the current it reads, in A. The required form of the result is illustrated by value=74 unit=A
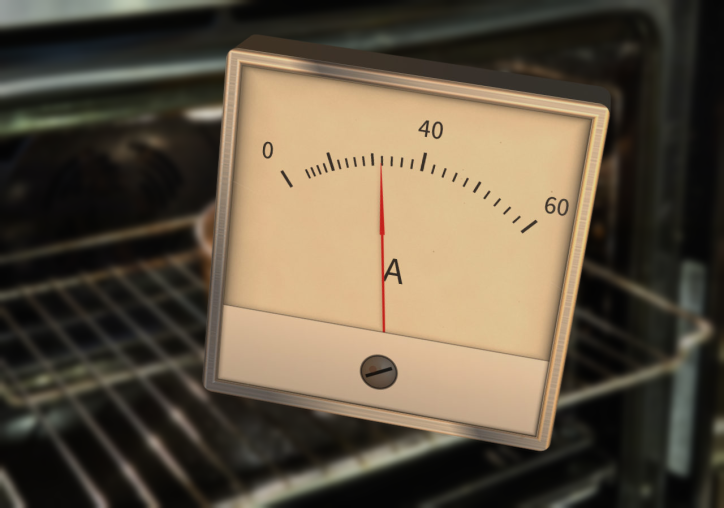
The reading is value=32 unit=A
